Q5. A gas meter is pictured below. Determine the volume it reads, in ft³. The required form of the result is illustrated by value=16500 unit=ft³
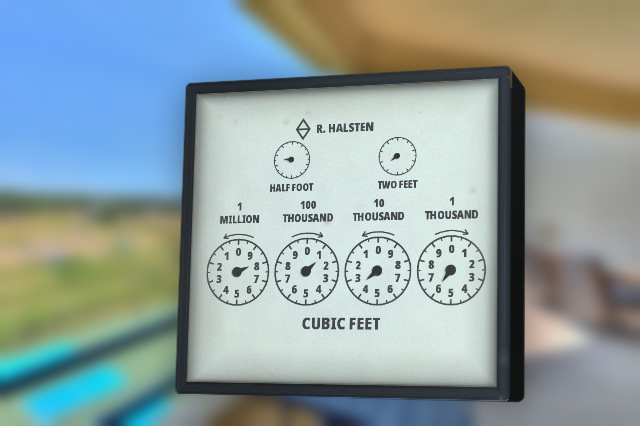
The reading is value=813600 unit=ft³
